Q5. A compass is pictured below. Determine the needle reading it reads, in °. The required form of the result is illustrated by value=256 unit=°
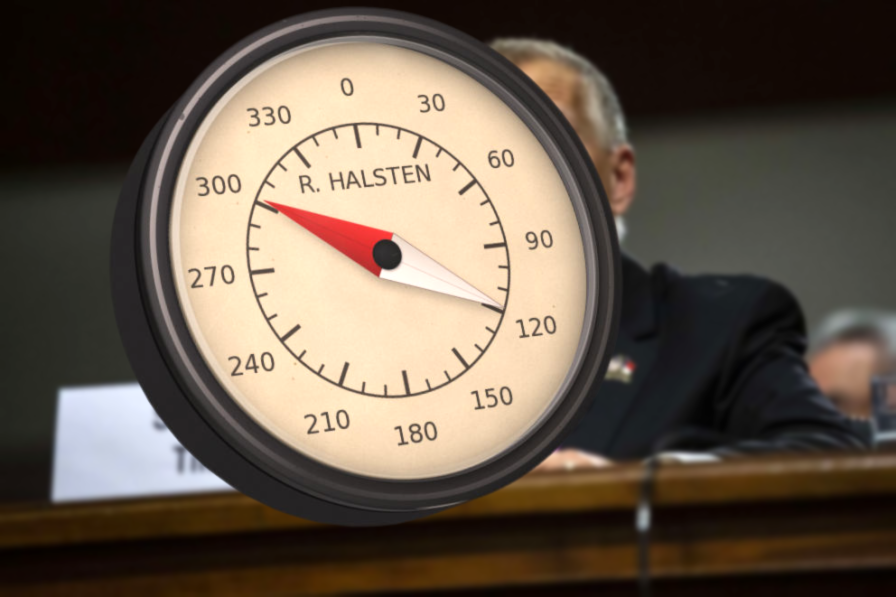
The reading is value=300 unit=°
